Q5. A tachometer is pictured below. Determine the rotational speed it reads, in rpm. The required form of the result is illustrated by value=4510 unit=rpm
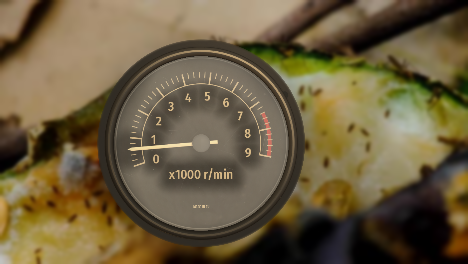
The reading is value=600 unit=rpm
